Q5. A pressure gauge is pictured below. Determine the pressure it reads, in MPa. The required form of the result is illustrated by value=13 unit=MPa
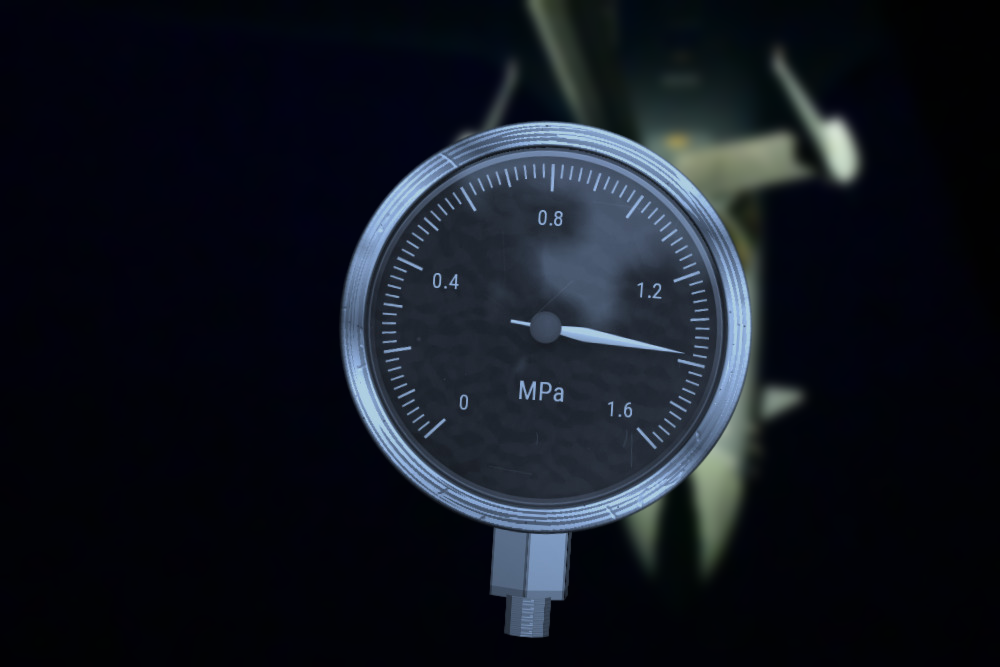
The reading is value=1.38 unit=MPa
